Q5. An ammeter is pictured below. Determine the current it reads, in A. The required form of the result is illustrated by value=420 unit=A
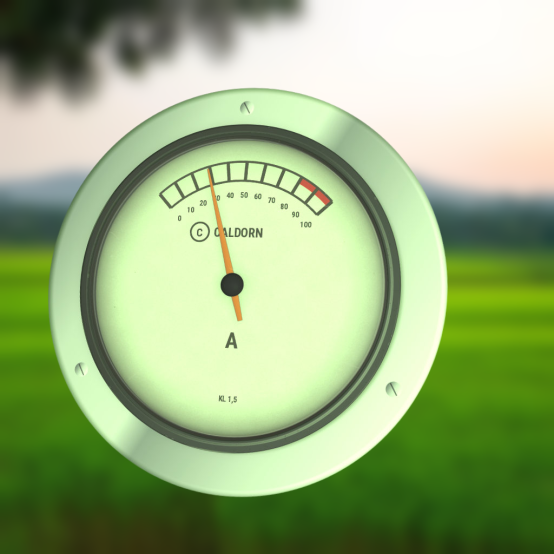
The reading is value=30 unit=A
